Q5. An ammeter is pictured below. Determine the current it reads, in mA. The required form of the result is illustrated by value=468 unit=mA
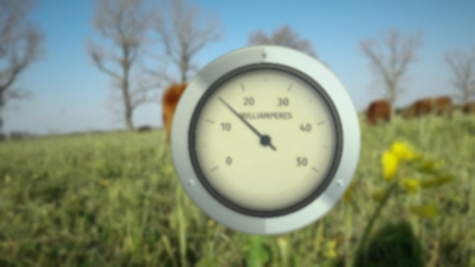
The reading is value=15 unit=mA
